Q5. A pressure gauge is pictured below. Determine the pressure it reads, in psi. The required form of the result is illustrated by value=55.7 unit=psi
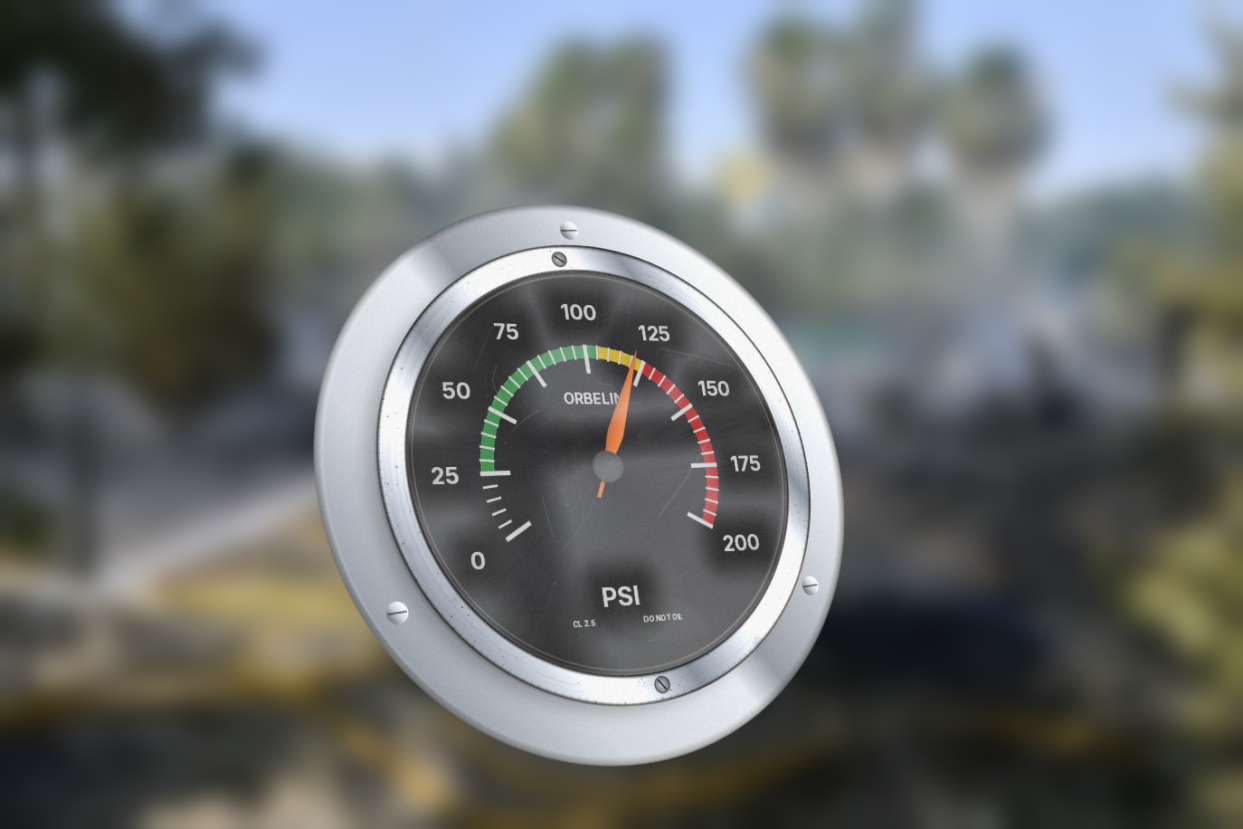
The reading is value=120 unit=psi
